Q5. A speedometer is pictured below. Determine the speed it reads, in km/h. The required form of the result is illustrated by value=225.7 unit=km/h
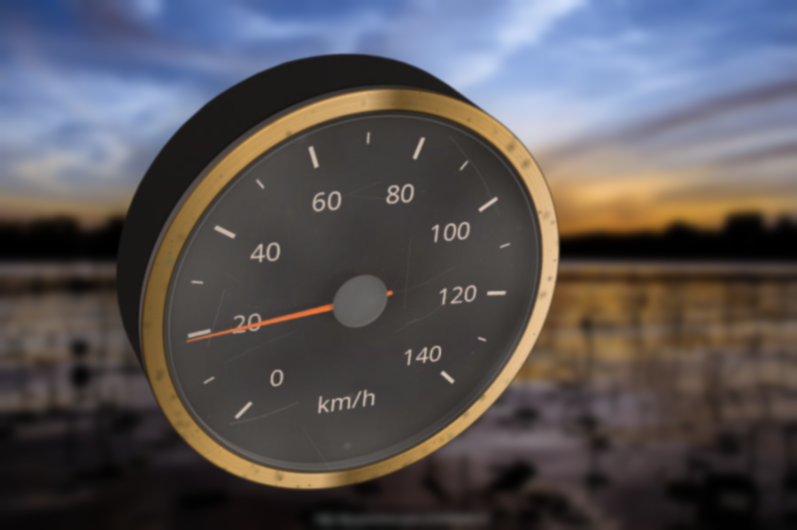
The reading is value=20 unit=km/h
